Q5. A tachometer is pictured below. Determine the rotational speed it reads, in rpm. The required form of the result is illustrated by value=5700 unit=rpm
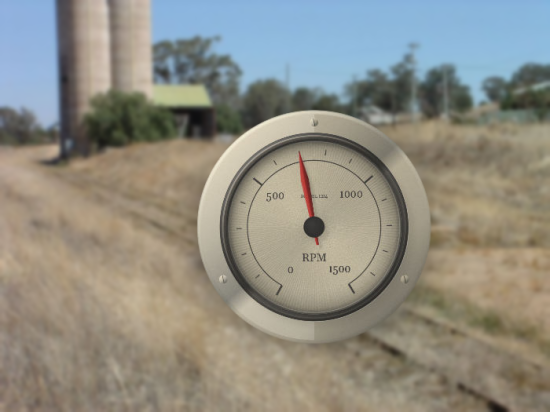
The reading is value=700 unit=rpm
